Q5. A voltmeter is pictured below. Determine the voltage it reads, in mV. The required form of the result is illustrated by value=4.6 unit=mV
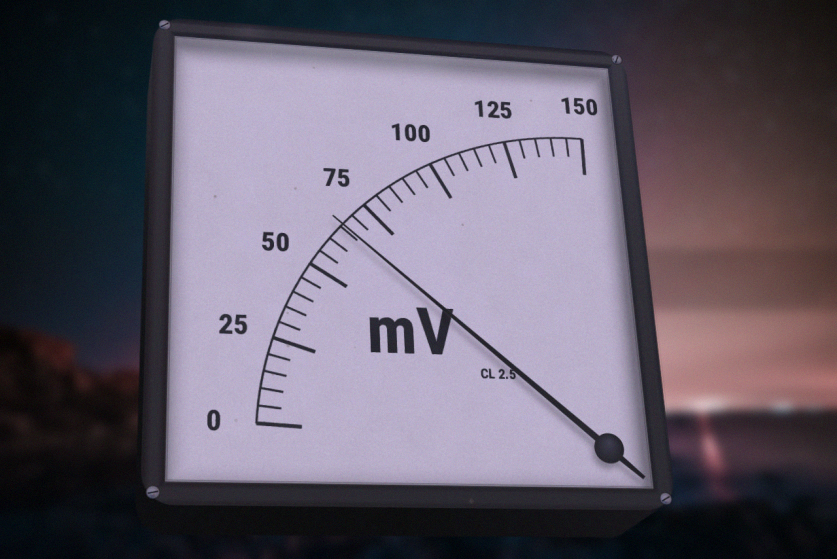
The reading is value=65 unit=mV
